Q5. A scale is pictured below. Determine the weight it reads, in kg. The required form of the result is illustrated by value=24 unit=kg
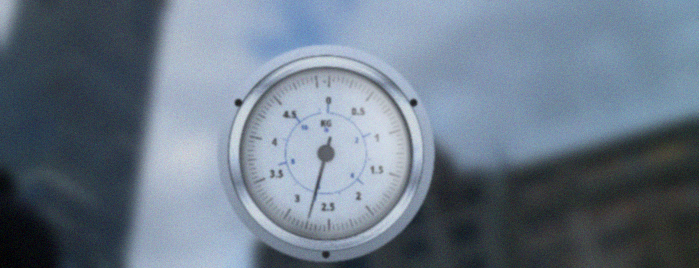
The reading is value=2.75 unit=kg
